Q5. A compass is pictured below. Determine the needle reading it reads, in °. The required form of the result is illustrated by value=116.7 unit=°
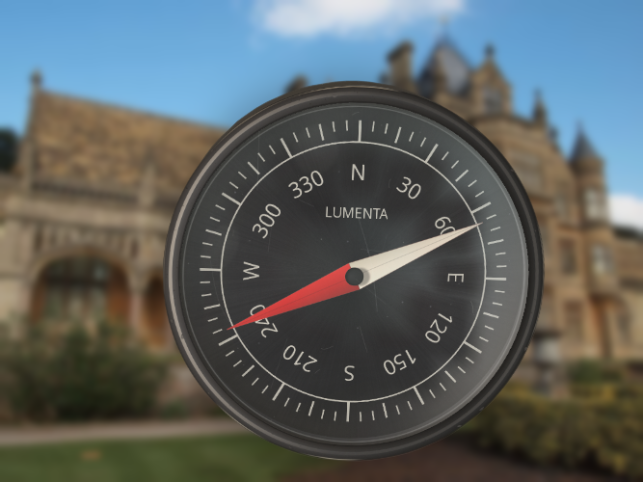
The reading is value=245 unit=°
